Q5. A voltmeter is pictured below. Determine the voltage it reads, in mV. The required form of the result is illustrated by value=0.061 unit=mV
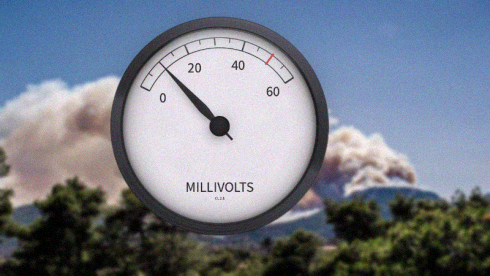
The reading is value=10 unit=mV
